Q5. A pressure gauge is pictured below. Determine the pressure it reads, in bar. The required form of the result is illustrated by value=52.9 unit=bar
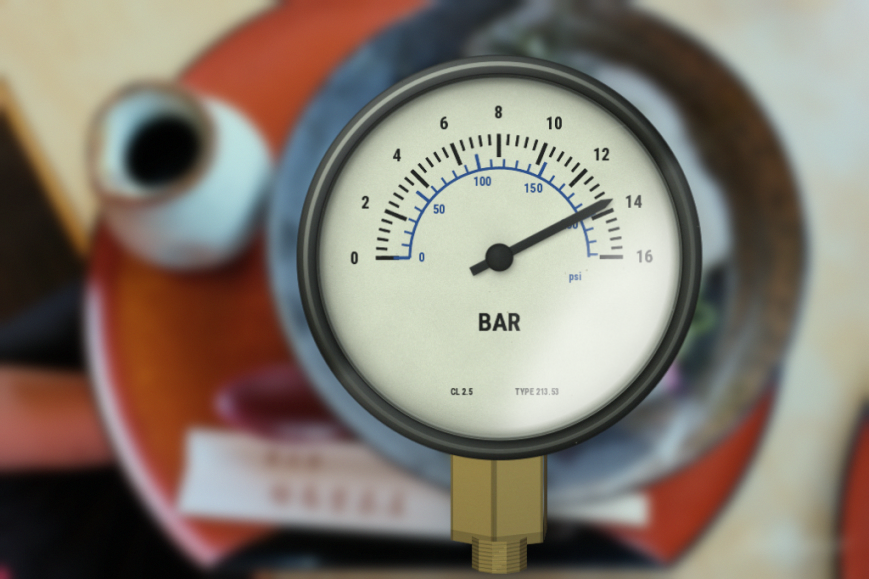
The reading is value=13.6 unit=bar
